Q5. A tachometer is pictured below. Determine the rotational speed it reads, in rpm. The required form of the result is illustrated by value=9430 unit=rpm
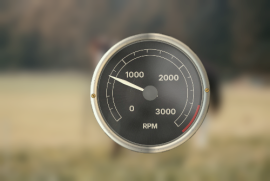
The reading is value=700 unit=rpm
